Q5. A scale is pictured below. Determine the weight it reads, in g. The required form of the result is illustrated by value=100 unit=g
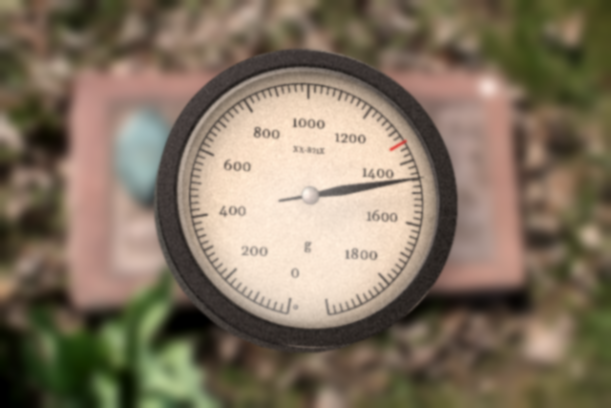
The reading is value=1460 unit=g
